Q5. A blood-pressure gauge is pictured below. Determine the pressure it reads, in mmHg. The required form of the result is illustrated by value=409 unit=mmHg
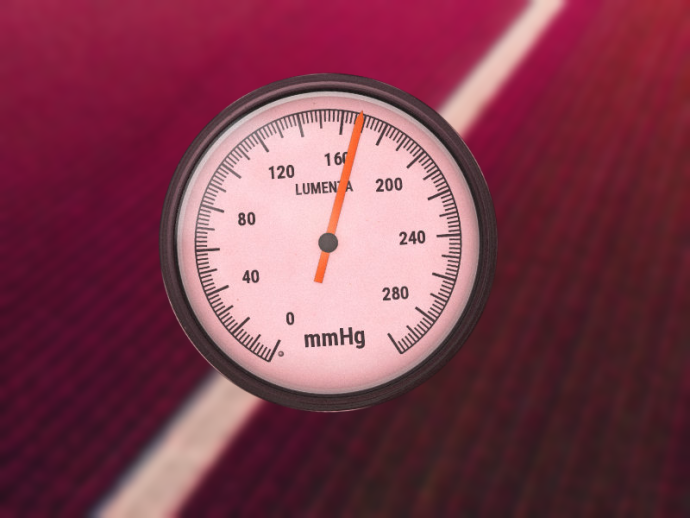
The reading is value=168 unit=mmHg
